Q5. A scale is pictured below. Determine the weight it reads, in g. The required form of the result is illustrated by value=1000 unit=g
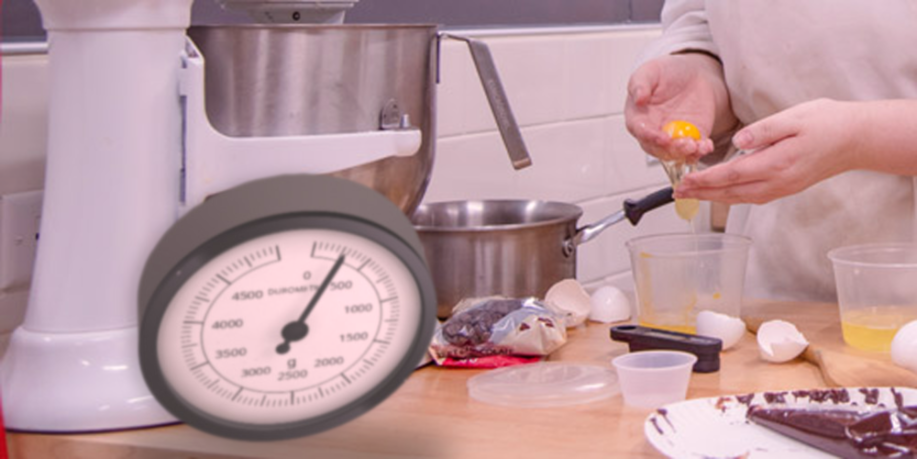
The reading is value=250 unit=g
